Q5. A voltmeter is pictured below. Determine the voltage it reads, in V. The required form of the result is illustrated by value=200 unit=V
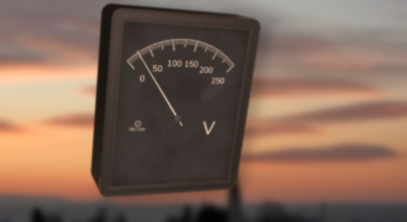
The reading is value=25 unit=V
